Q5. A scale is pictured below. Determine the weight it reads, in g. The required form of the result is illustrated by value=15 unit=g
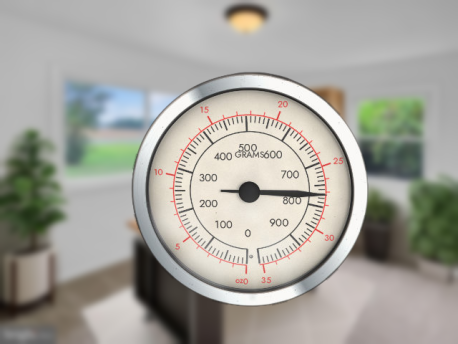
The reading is value=770 unit=g
